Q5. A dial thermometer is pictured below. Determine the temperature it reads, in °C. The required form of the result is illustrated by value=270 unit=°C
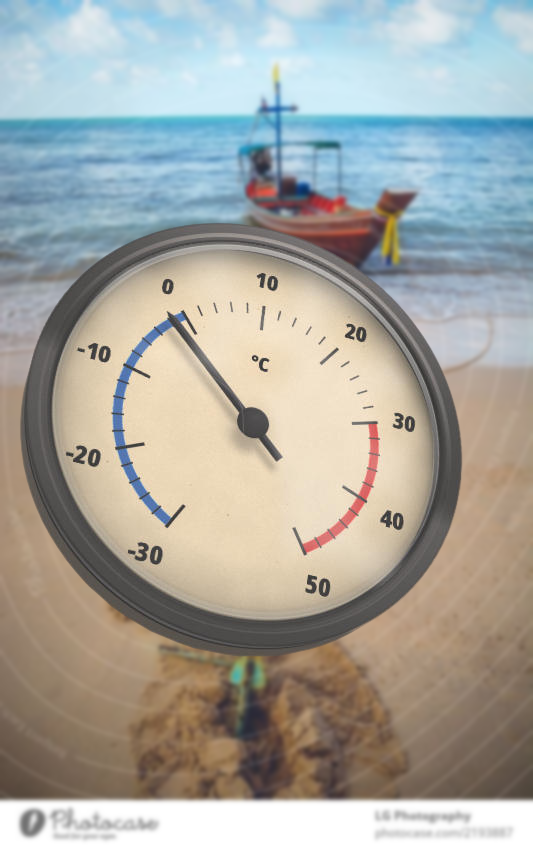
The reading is value=-2 unit=°C
